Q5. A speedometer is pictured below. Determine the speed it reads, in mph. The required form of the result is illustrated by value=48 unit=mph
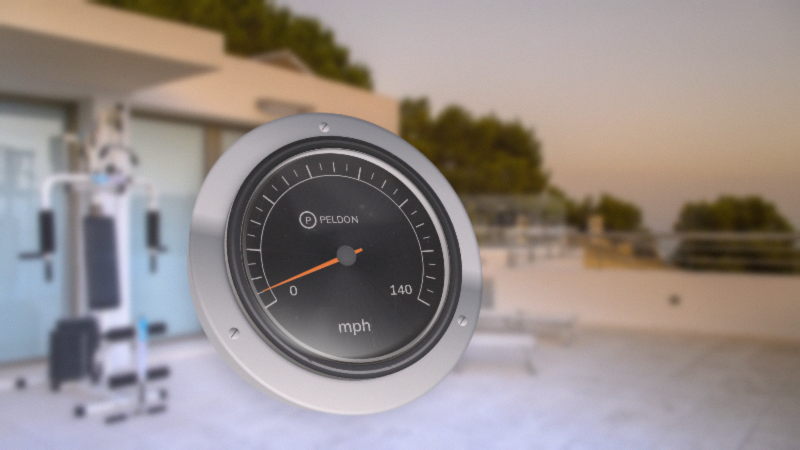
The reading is value=5 unit=mph
